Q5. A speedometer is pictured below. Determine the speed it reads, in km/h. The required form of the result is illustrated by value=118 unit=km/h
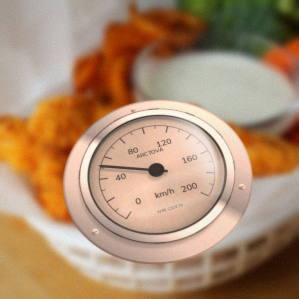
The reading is value=50 unit=km/h
